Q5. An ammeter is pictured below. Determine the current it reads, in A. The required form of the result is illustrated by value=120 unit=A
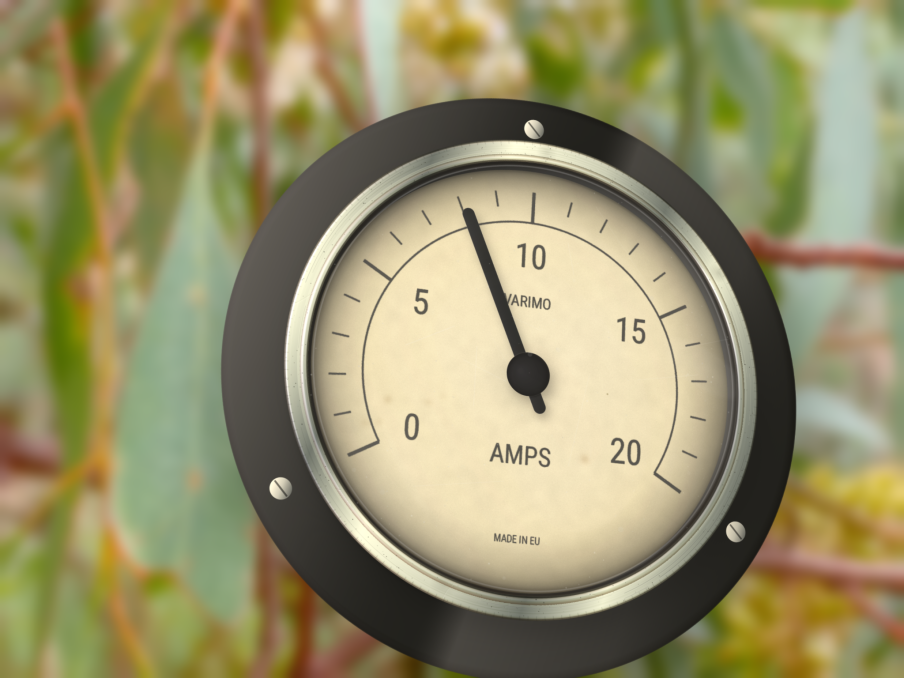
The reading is value=8 unit=A
